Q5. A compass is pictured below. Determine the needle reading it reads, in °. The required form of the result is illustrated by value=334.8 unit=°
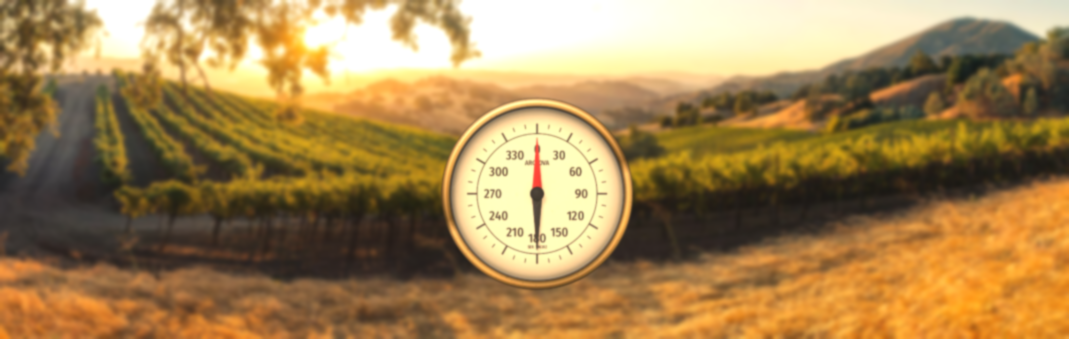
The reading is value=0 unit=°
